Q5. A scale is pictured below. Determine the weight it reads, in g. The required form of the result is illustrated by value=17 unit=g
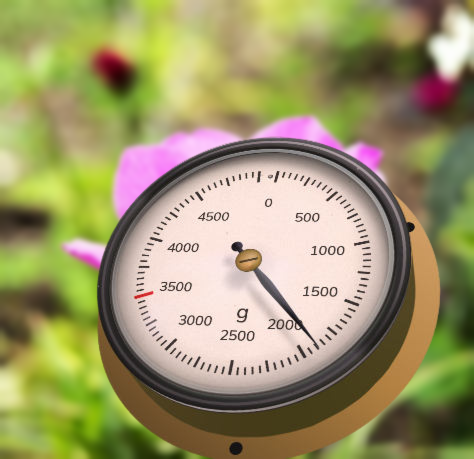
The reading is value=1900 unit=g
